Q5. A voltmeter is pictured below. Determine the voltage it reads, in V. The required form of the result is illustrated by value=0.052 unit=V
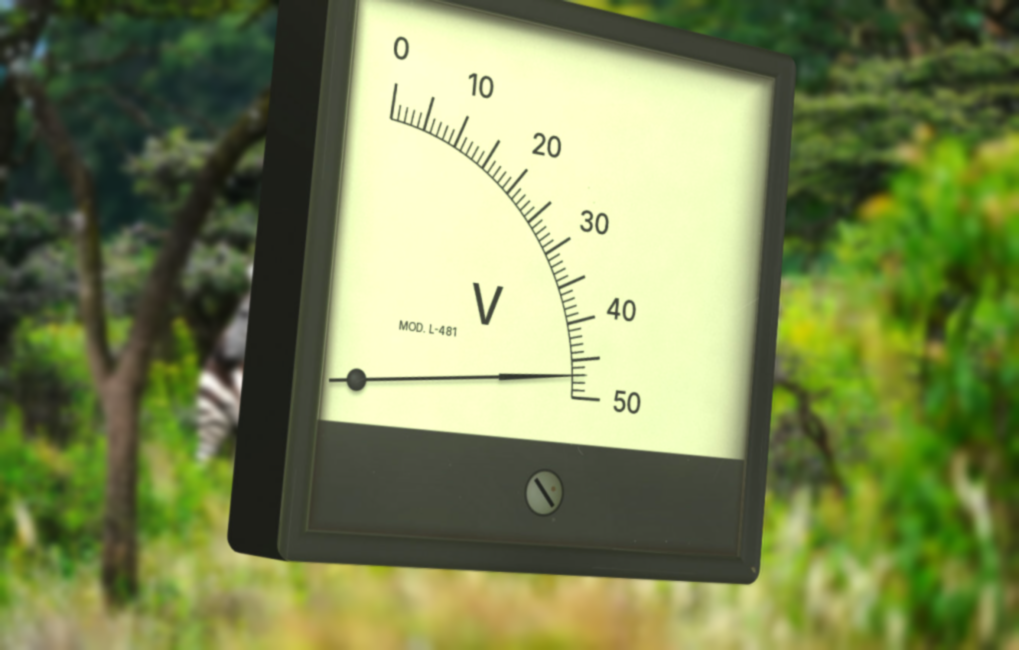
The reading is value=47 unit=V
